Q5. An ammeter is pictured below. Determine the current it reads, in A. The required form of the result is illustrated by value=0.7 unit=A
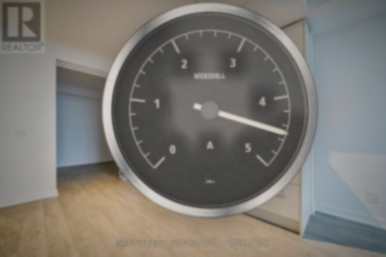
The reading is value=4.5 unit=A
